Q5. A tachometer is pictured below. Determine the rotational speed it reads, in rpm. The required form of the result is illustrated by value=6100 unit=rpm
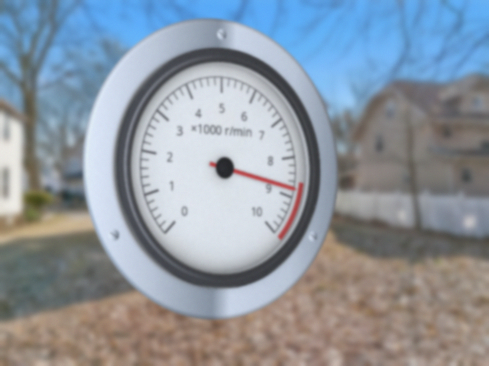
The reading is value=8800 unit=rpm
